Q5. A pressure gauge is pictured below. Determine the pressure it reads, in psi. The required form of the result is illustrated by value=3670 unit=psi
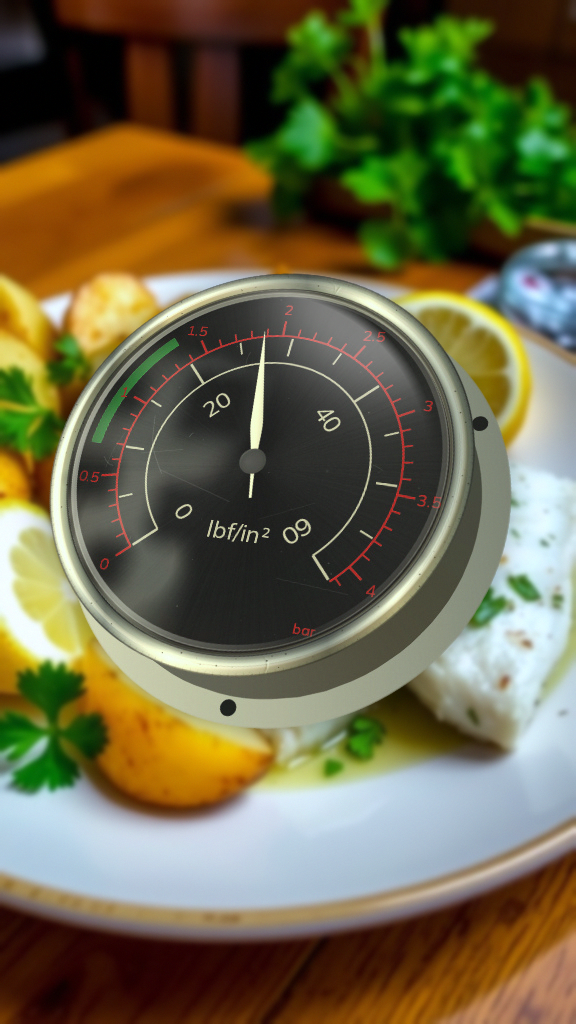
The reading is value=27.5 unit=psi
